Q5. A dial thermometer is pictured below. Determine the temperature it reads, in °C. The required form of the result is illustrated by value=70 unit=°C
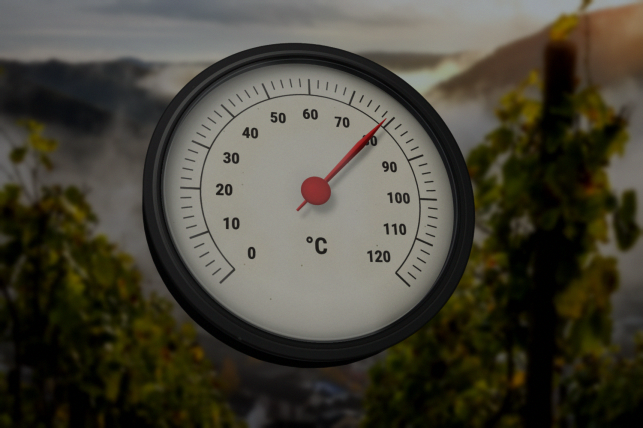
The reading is value=79 unit=°C
